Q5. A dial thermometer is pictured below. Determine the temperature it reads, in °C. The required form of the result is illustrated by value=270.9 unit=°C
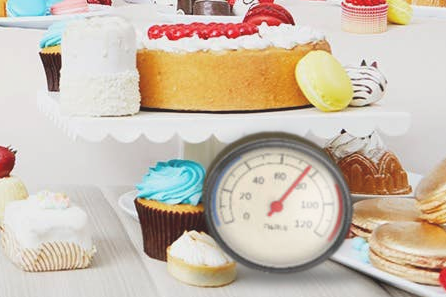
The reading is value=75 unit=°C
